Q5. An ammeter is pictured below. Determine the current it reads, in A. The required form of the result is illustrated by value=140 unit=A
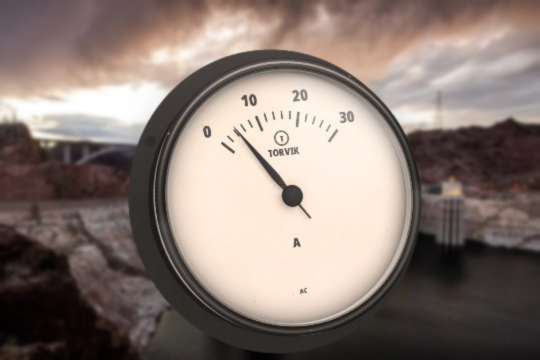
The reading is value=4 unit=A
